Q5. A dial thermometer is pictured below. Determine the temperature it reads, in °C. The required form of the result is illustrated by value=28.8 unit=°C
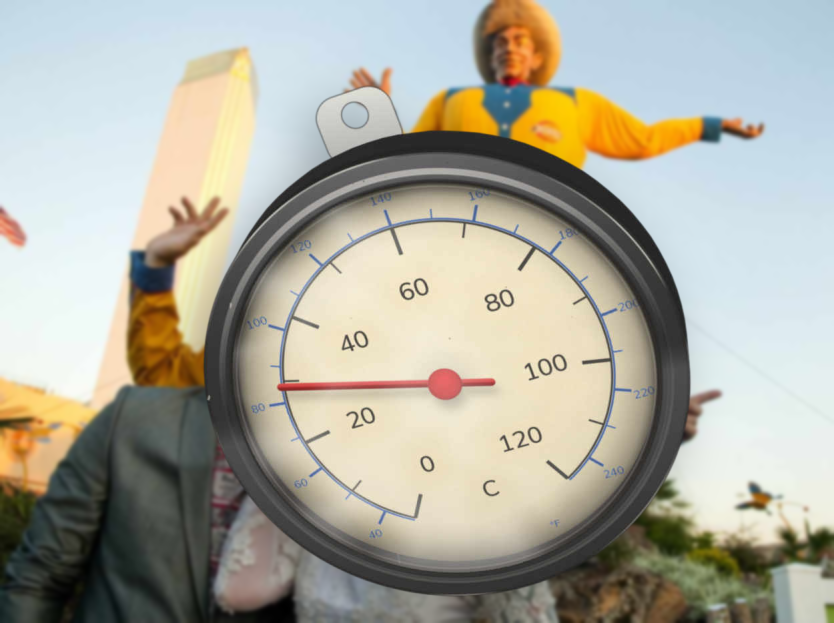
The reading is value=30 unit=°C
